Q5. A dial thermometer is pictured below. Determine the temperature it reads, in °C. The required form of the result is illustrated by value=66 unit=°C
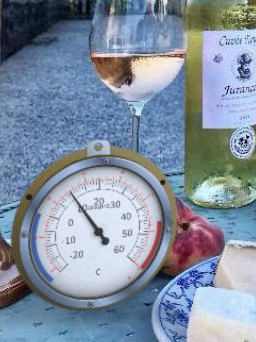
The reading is value=10 unit=°C
